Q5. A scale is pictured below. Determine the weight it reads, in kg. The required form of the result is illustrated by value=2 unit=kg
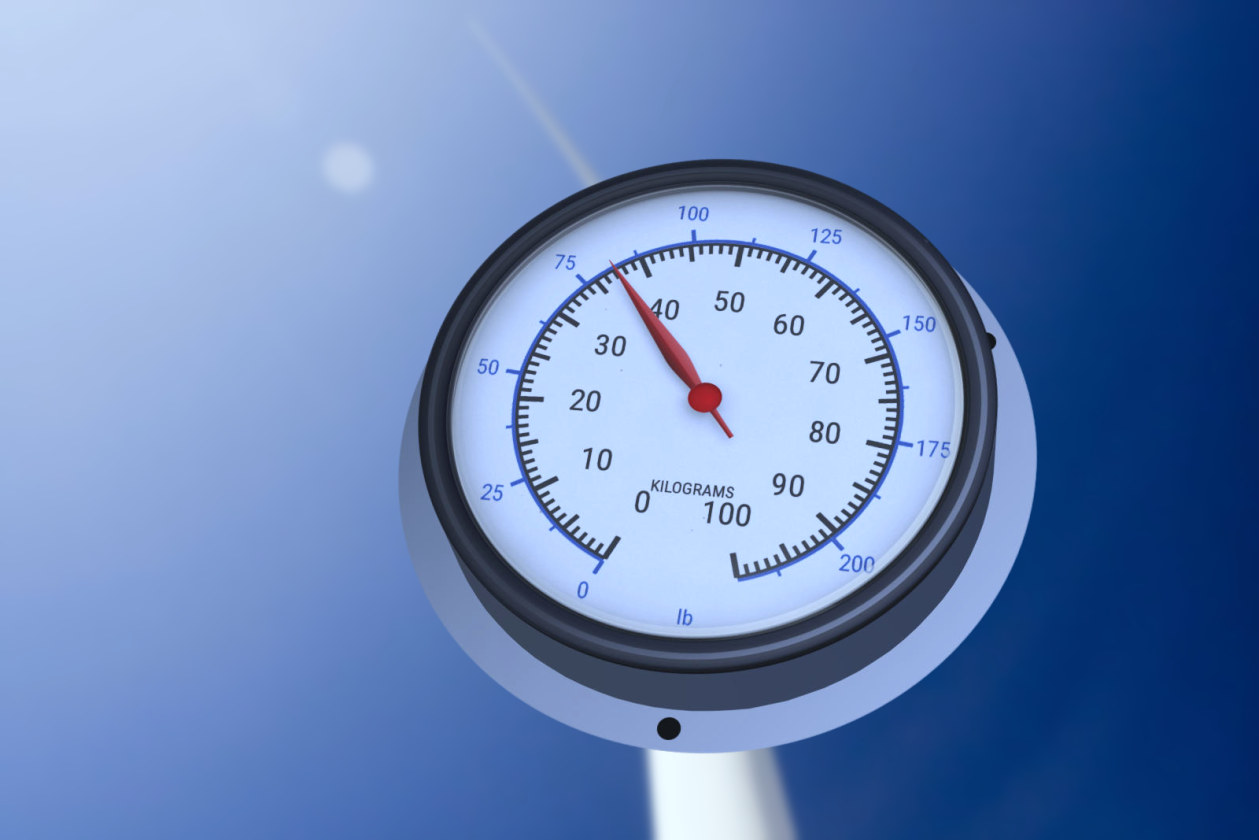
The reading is value=37 unit=kg
